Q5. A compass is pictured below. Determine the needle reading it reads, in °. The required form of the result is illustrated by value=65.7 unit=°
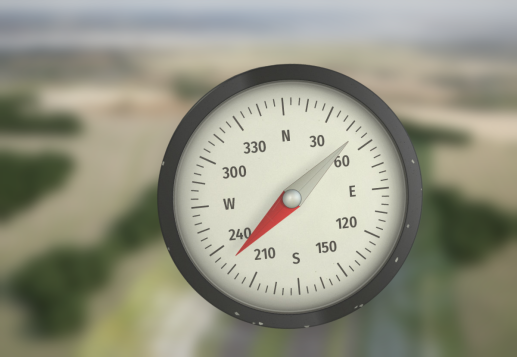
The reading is value=230 unit=°
